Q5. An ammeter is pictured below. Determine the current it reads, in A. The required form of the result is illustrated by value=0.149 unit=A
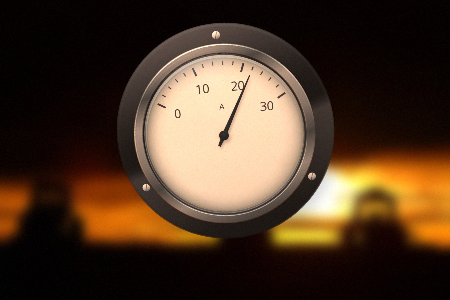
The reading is value=22 unit=A
